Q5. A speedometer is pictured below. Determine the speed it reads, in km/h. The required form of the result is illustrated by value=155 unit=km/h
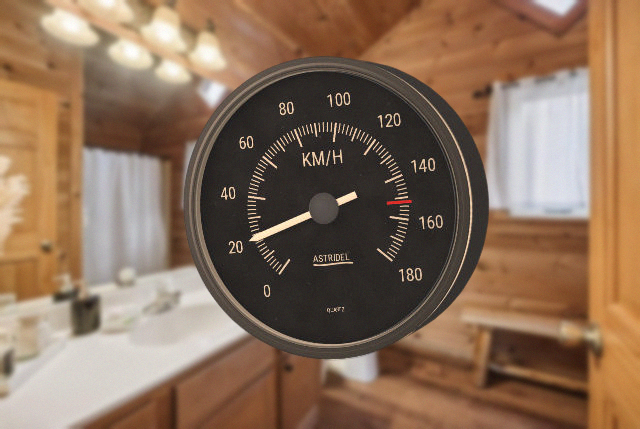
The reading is value=20 unit=km/h
